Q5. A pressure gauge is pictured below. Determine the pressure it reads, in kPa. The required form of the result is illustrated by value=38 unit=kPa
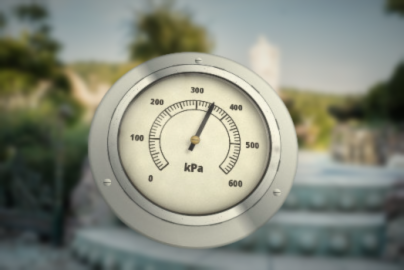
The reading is value=350 unit=kPa
